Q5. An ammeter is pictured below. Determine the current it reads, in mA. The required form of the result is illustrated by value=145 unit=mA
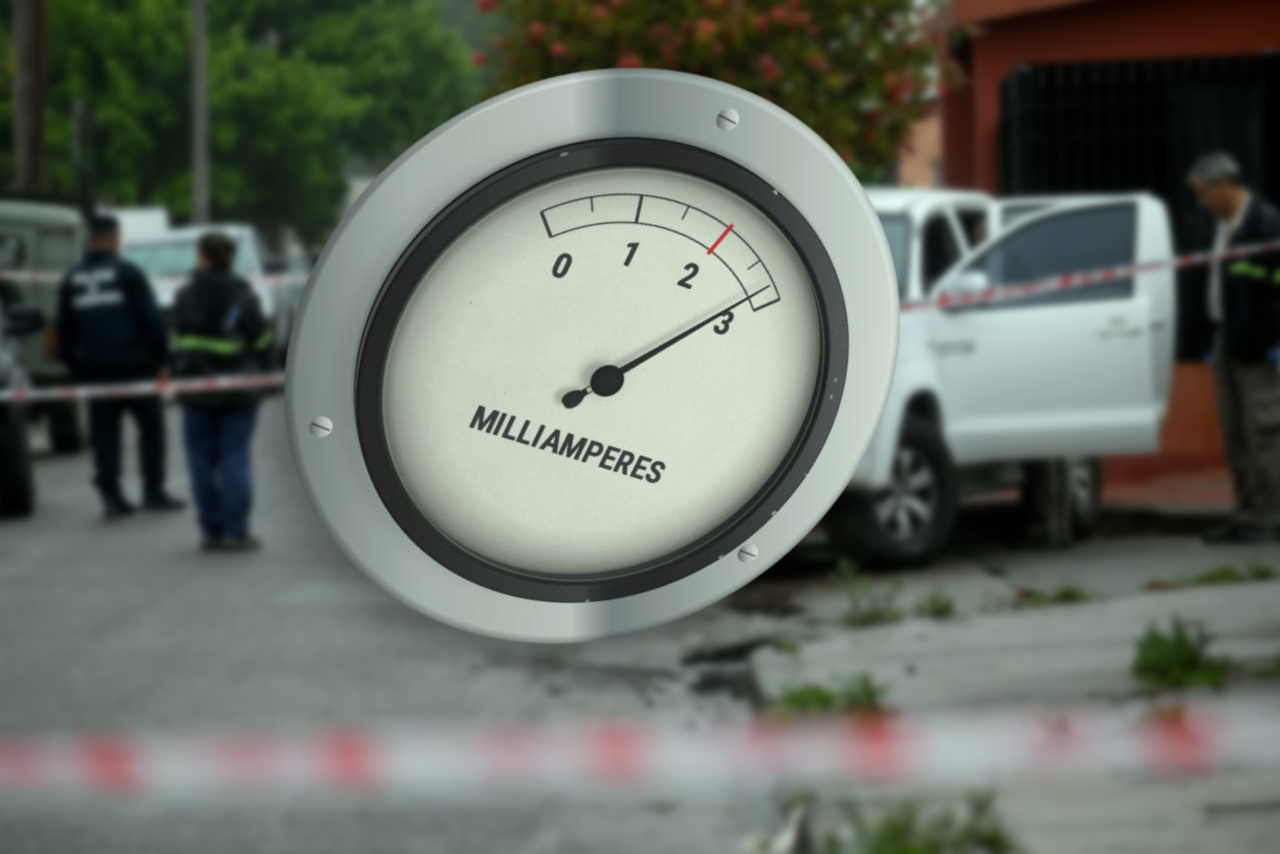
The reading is value=2.75 unit=mA
